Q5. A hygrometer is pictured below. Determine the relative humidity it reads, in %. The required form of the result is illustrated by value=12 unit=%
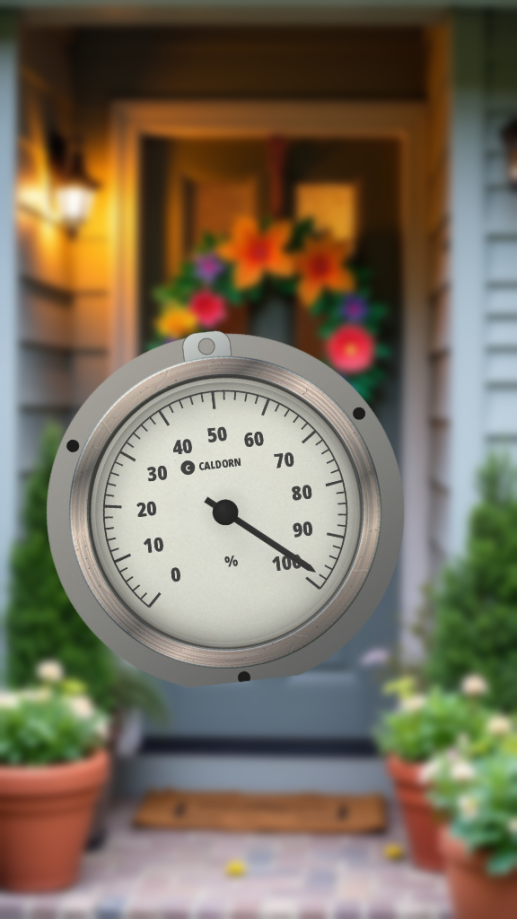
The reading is value=98 unit=%
